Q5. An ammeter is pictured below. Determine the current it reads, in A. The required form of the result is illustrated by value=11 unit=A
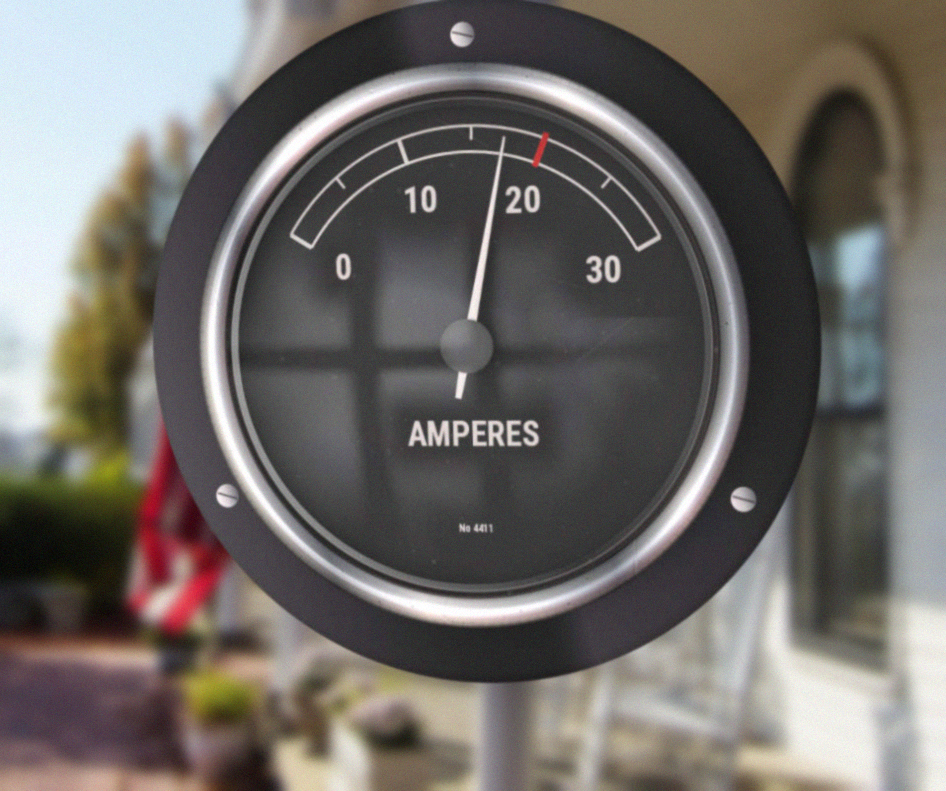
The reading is value=17.5 unit=A
